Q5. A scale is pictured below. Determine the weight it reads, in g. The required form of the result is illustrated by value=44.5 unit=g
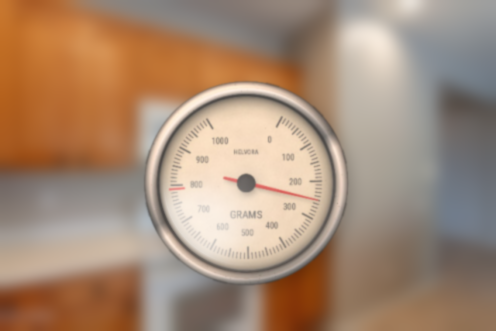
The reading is value=250 unit=g
